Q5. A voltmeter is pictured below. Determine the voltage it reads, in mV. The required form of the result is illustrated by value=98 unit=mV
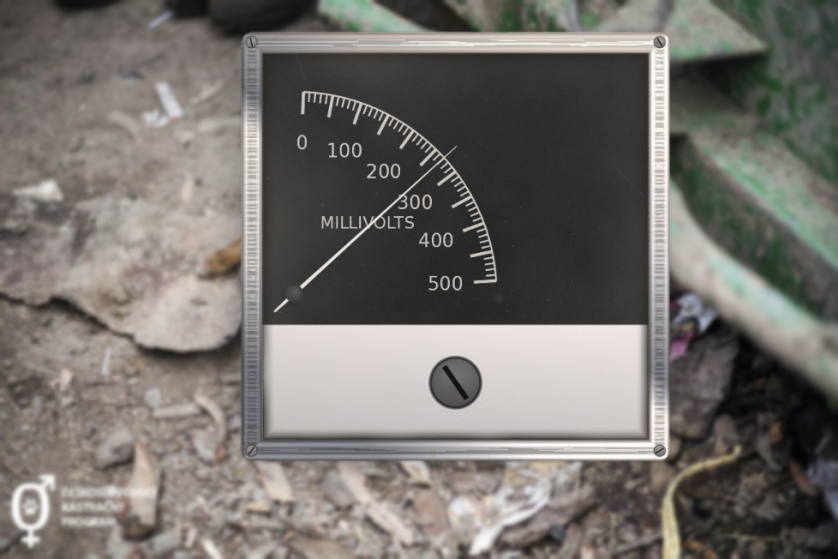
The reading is value=270 unit=mV
